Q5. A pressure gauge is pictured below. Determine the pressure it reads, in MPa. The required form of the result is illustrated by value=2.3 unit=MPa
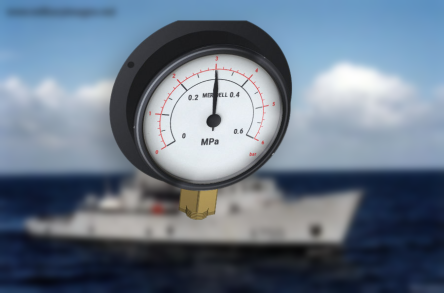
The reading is value=0.3 unit=MPa
